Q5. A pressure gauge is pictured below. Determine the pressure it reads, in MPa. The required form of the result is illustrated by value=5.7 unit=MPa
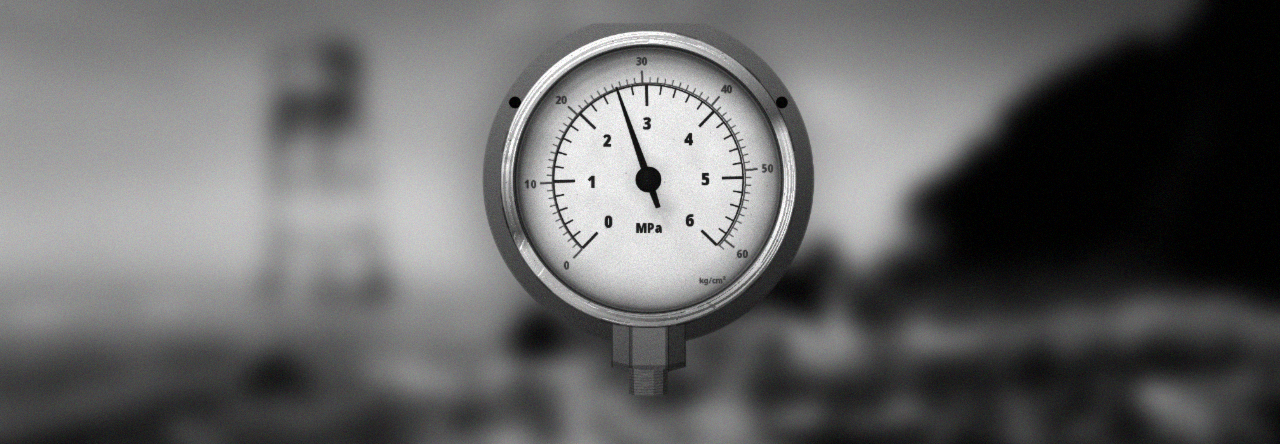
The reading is value=2.6 unit=MPa
